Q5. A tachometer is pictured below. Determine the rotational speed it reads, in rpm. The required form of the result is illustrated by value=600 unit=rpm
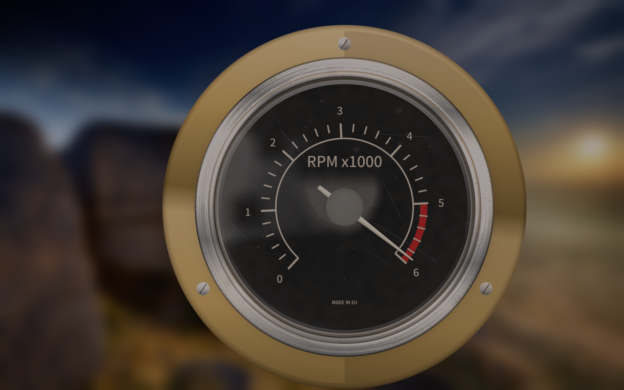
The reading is value=5900 unit=rpm
